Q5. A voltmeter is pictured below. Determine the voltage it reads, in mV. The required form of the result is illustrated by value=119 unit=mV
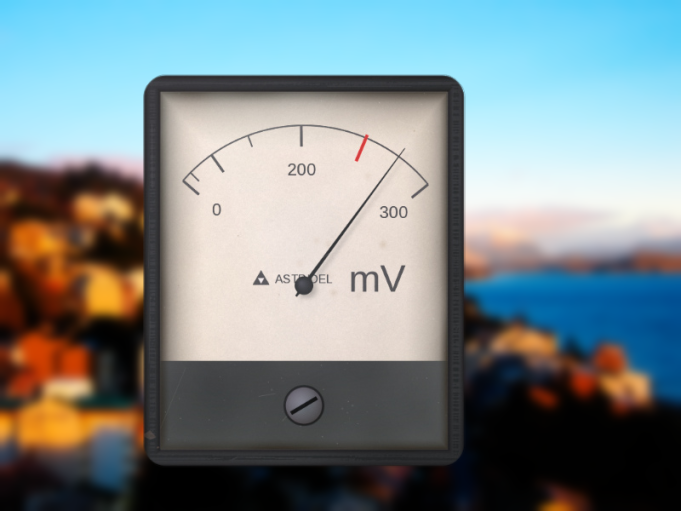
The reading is value=275 unit=mV
